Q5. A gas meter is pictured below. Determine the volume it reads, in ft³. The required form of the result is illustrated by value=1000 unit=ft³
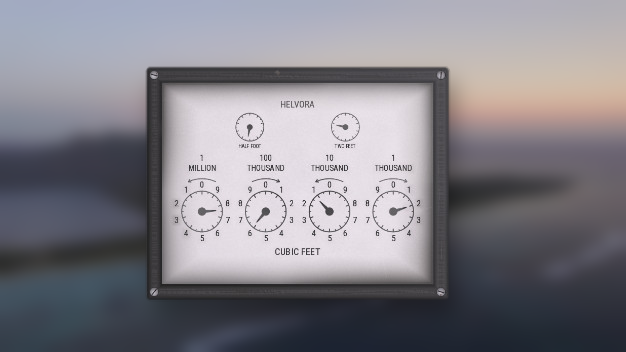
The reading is value=761200 unit=ft³
